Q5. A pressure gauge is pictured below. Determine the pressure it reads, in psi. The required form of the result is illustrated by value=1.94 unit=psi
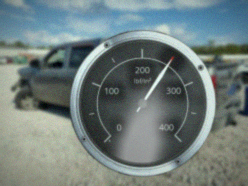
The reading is value=250 unit=psi
